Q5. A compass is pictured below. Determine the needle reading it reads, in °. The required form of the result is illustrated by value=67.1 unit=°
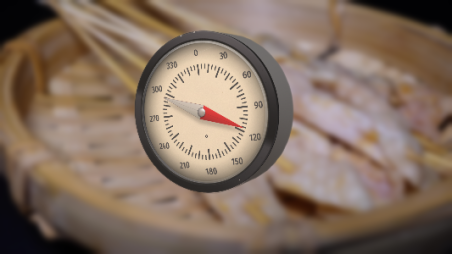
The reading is value=115 unit=°
